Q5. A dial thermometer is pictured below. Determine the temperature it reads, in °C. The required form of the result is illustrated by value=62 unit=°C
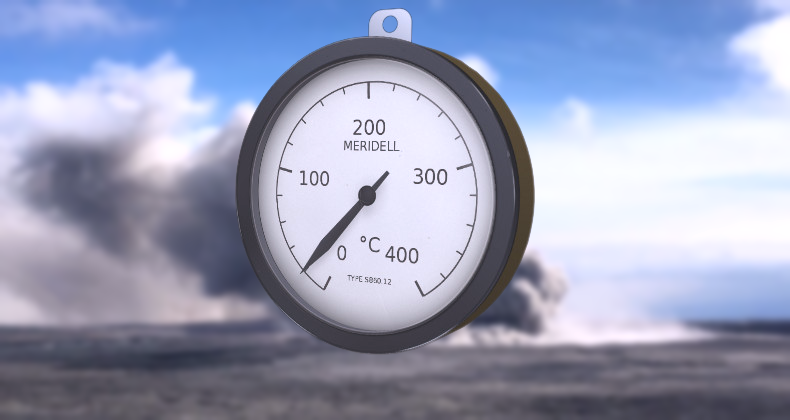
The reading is value=20 unit=°C
